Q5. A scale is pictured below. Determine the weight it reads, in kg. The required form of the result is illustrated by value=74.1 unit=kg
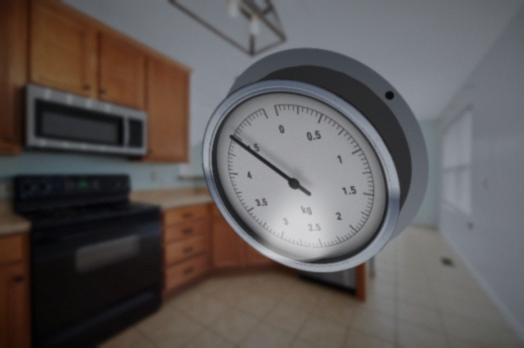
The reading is value=4.5 unit=kg
